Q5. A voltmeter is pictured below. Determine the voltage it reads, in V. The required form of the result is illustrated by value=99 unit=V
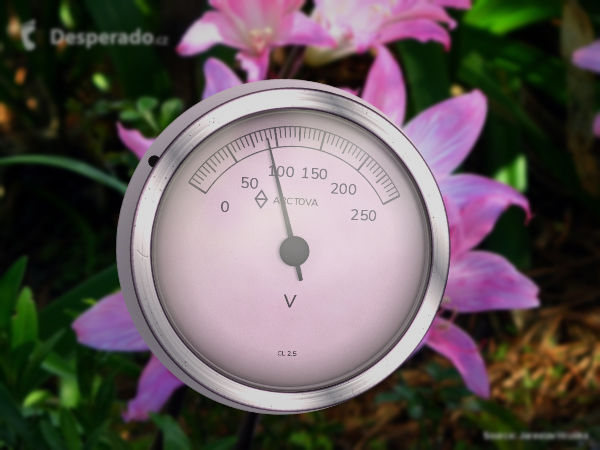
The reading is value=90 unit=V
